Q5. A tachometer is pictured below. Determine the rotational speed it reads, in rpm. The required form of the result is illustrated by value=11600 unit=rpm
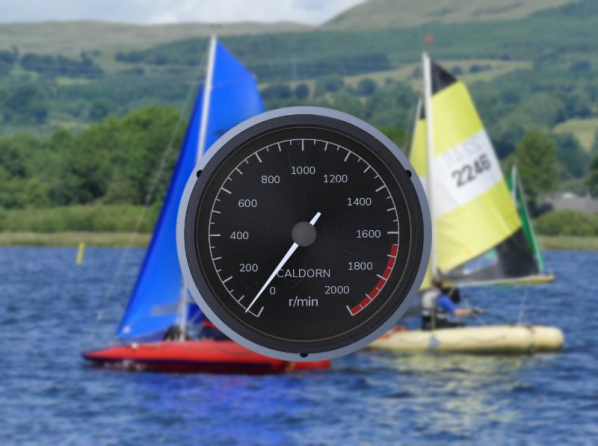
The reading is value=50 unit=rpm
